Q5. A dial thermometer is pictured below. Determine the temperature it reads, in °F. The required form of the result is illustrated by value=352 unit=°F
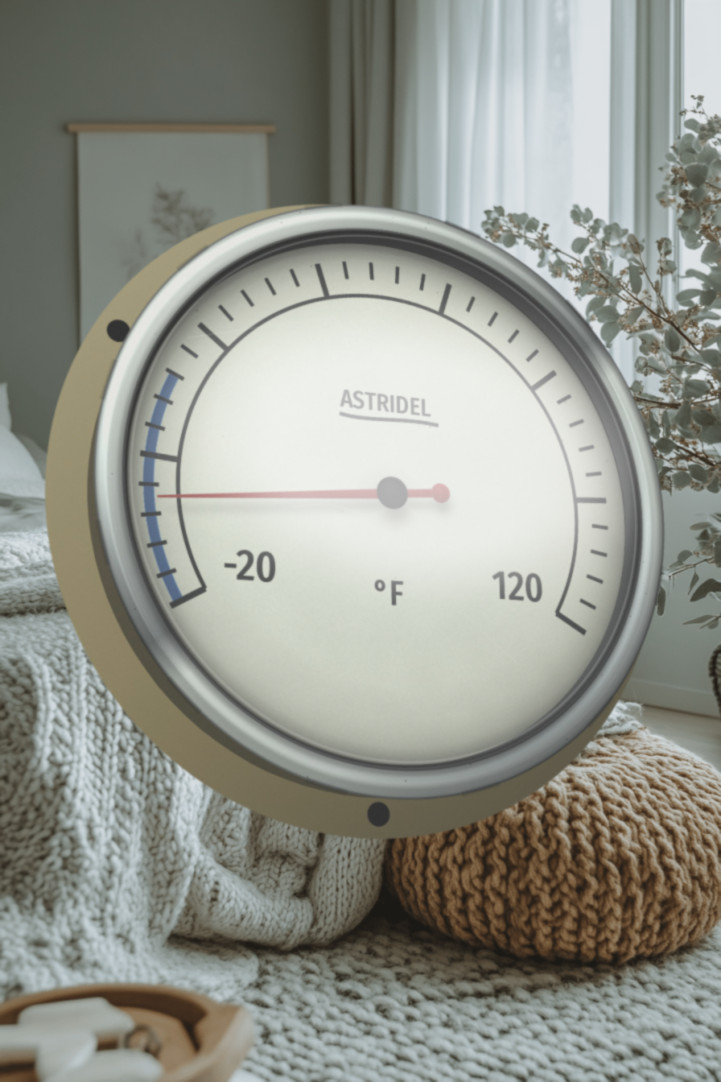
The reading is value=-6 unit=°F
